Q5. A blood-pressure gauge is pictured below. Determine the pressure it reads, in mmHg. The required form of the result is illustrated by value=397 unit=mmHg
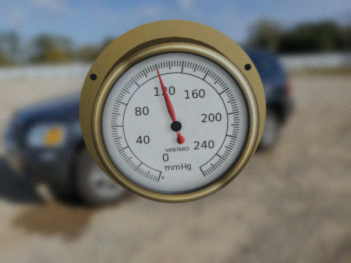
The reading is value=120 unit=mmHg
